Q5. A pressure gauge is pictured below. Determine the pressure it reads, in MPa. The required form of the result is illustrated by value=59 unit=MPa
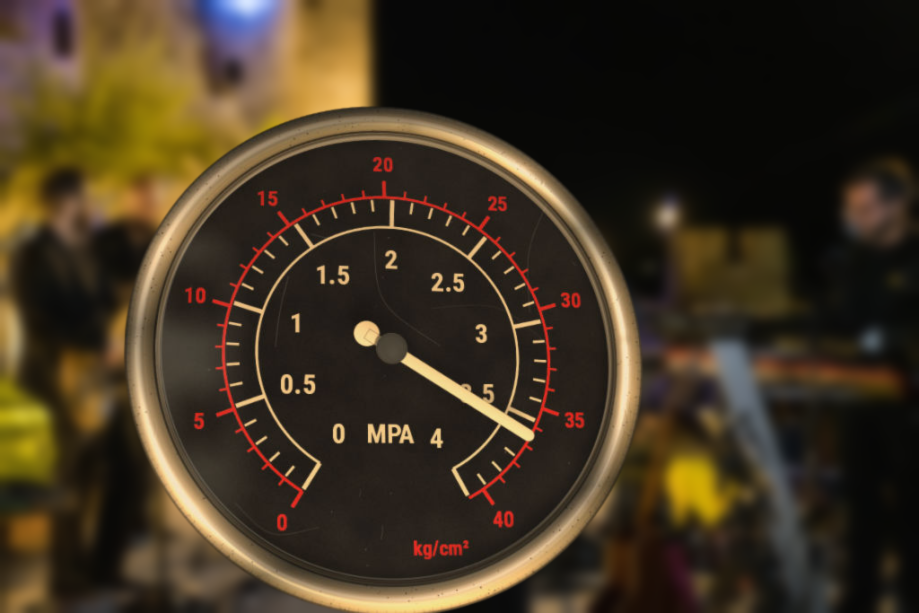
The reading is value=3.6 unit=MPa
